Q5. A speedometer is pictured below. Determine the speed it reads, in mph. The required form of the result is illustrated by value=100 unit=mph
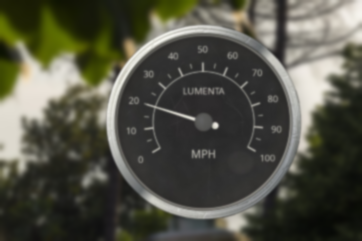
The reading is value=20 unit=mph
